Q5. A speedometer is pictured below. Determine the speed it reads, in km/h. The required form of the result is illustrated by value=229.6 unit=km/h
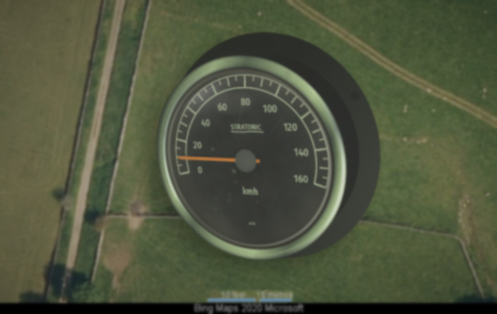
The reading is value=10 unit=km/h
